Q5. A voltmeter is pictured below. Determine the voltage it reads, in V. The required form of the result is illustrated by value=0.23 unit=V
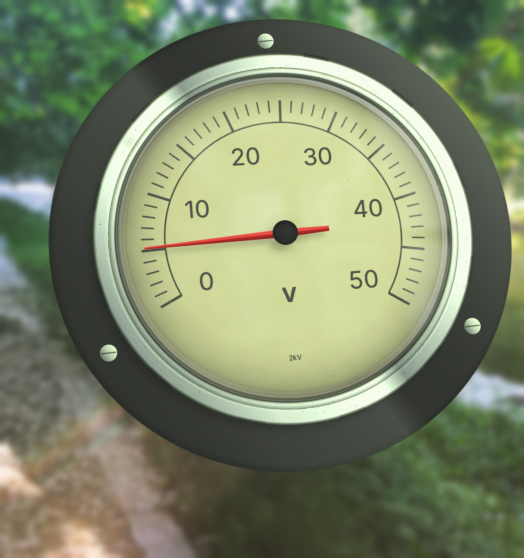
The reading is value=5 unit=V
